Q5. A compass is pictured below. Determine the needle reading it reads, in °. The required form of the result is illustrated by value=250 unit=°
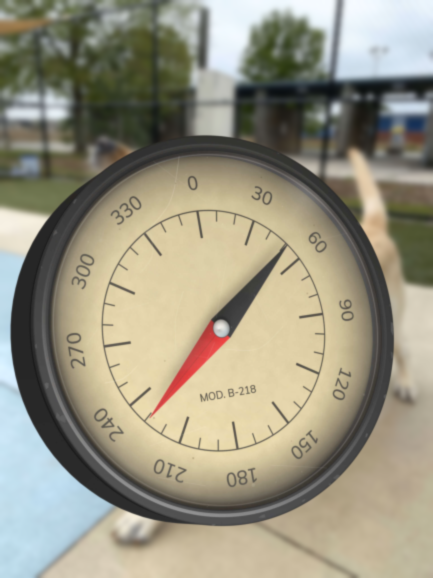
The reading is value=230 unit=°
